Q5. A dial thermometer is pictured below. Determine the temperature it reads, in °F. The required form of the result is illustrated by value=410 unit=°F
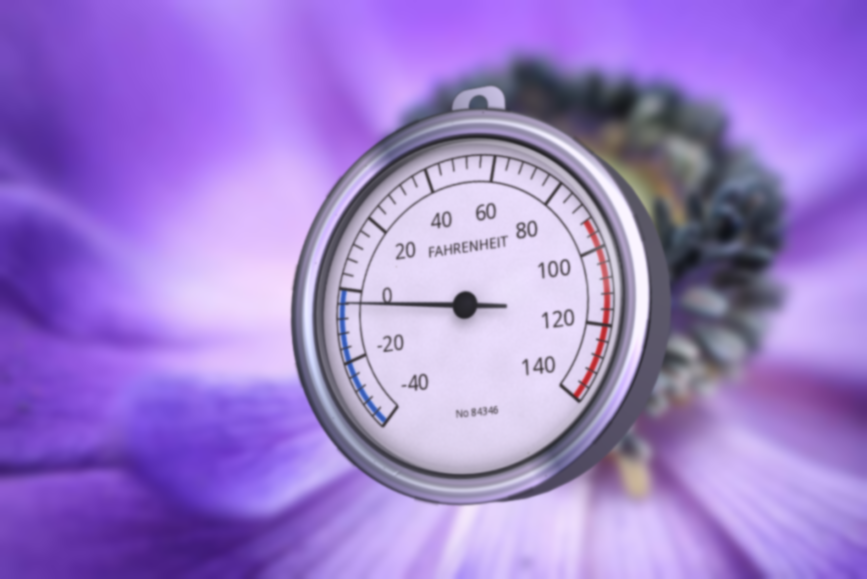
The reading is value=-4 unit=°F
